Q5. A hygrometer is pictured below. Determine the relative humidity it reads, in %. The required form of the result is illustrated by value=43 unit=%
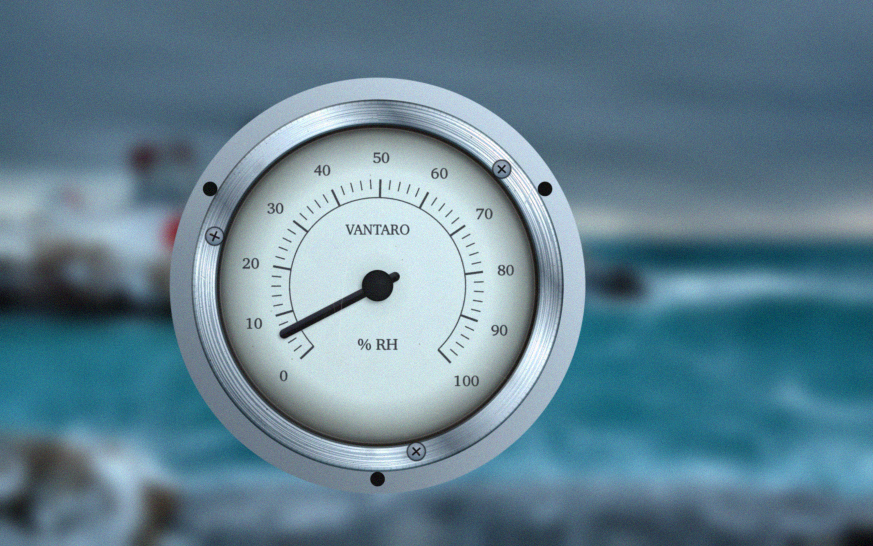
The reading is value=6 unit=%
